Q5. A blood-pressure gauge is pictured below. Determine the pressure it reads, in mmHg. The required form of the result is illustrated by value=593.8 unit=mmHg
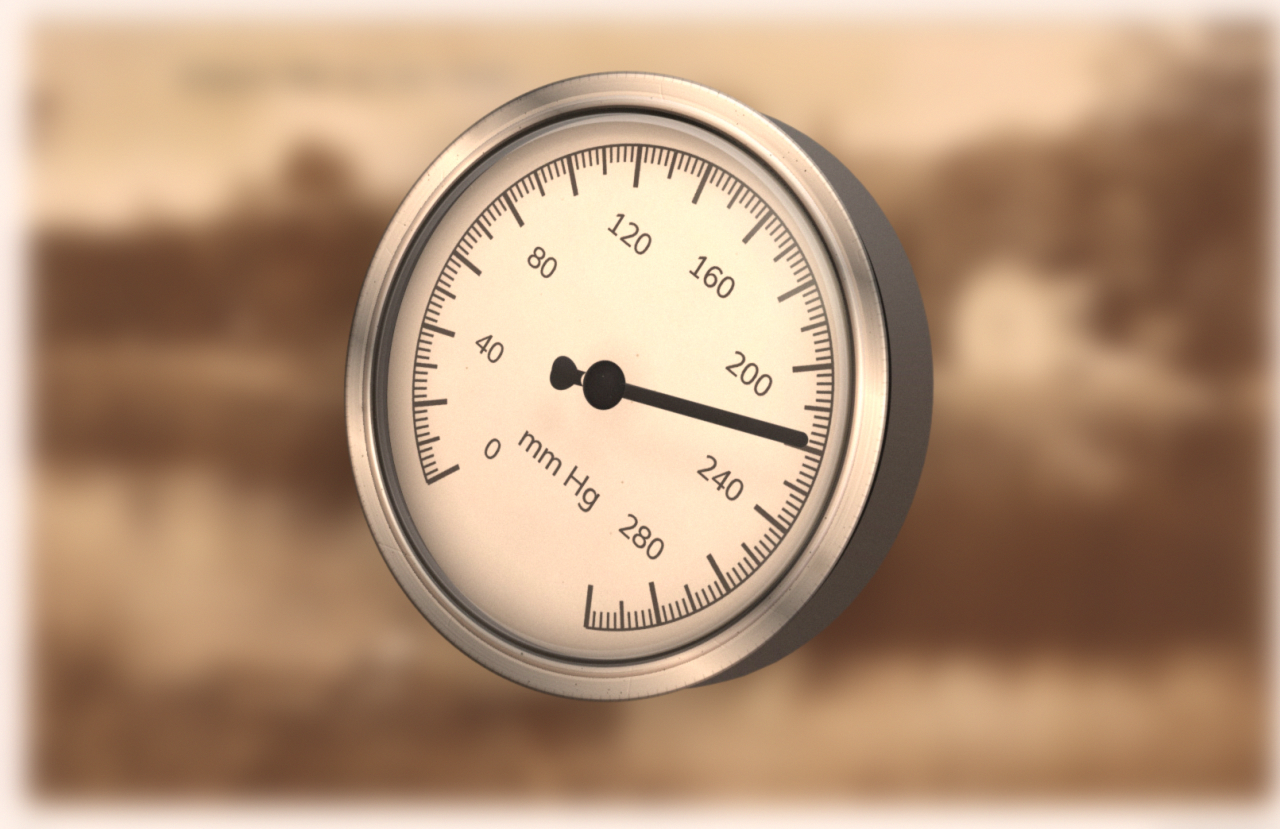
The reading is value=218 unit=mmHg
